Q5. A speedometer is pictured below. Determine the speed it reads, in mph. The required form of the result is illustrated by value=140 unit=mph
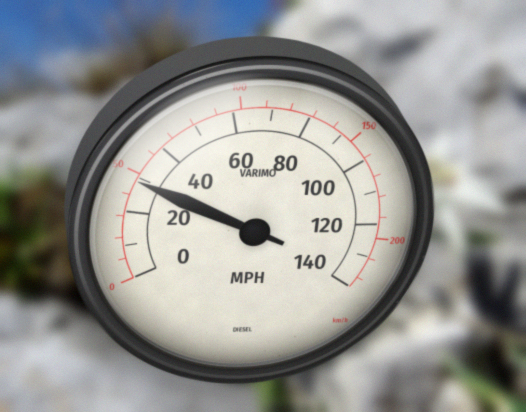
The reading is value=30 unit=mph
